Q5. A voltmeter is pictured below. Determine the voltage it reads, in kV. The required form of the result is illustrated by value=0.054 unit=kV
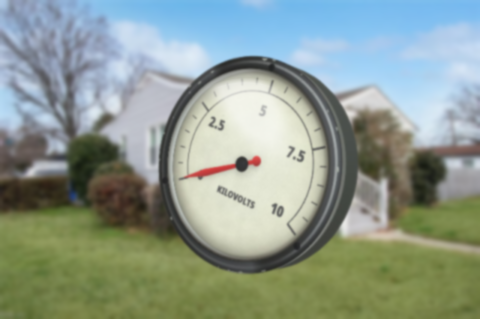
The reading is value=0 unit=kV
